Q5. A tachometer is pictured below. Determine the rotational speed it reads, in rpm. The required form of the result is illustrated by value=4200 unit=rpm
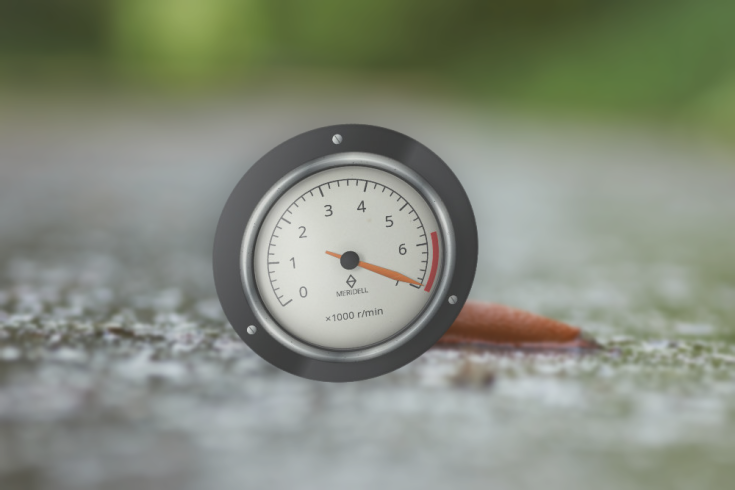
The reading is value=6900 unit=rpm
